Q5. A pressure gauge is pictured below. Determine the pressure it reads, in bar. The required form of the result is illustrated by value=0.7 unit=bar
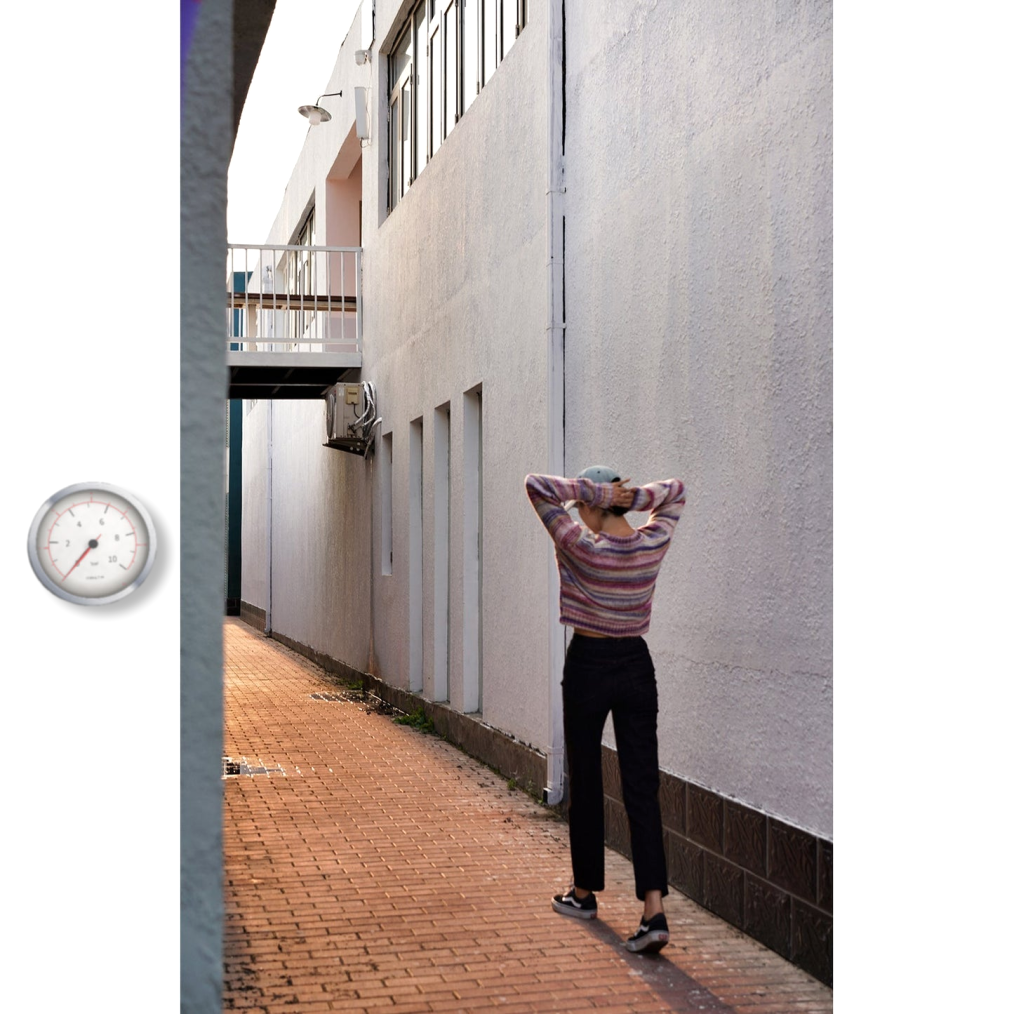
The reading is value=0 unit=bar
